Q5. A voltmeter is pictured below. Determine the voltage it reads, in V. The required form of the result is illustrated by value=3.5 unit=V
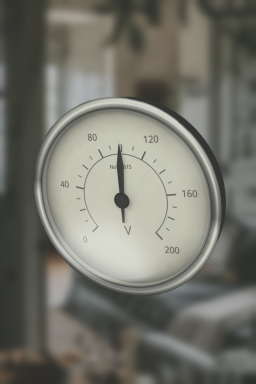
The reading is value=100 unit=V
